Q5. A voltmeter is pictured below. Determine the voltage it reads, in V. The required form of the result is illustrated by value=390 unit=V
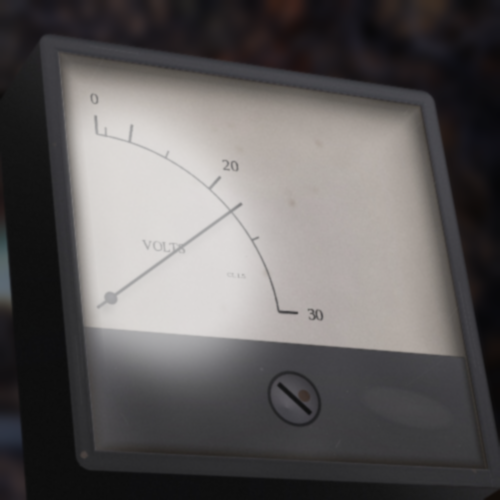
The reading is value=22.5 unit=V
